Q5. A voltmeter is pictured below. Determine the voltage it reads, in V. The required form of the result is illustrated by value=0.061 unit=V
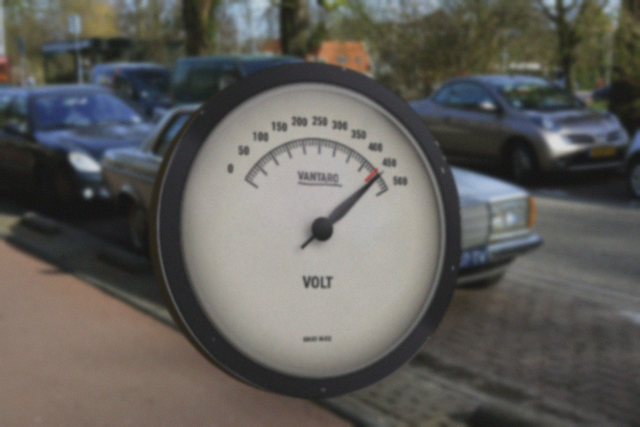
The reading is value=450 unit=V
